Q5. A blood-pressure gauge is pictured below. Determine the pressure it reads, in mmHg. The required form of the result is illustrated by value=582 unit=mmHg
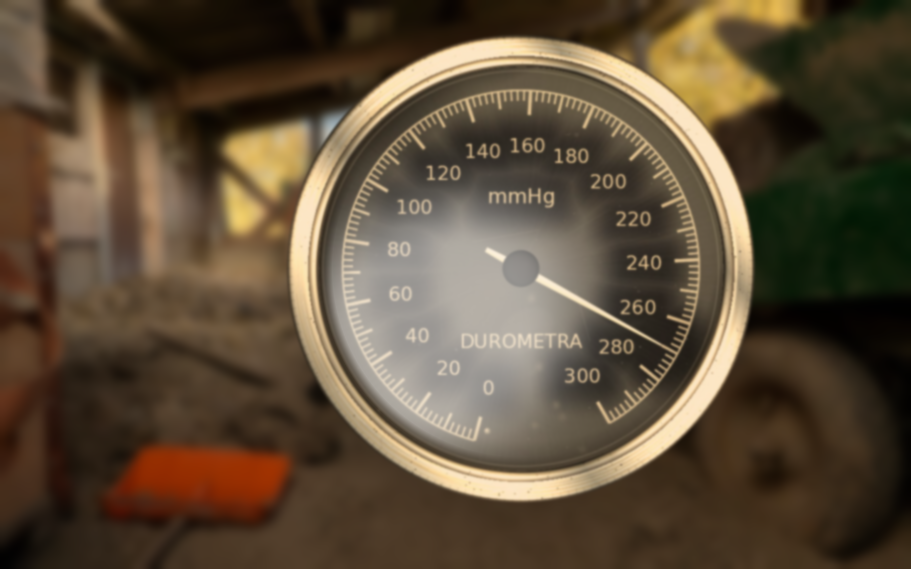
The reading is value=270 unit=mmHg
